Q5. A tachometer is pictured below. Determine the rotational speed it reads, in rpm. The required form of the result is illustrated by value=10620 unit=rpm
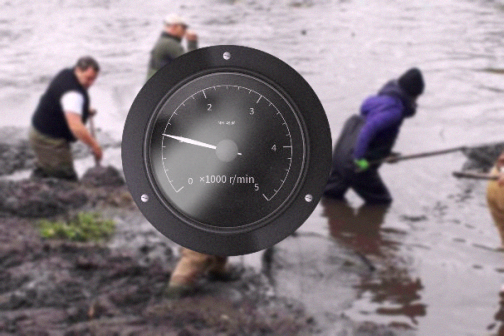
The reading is value=1000 unit=rpm
